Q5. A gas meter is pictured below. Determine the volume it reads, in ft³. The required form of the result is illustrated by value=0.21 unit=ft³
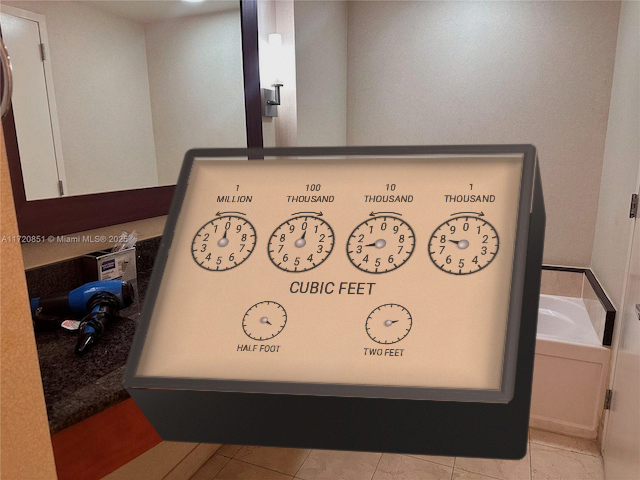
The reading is value=2800 unit=ft³
